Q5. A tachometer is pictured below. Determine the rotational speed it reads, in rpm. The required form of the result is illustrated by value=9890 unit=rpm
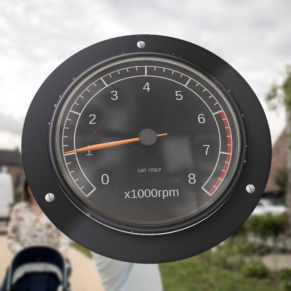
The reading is value=1000 unit=rpm
